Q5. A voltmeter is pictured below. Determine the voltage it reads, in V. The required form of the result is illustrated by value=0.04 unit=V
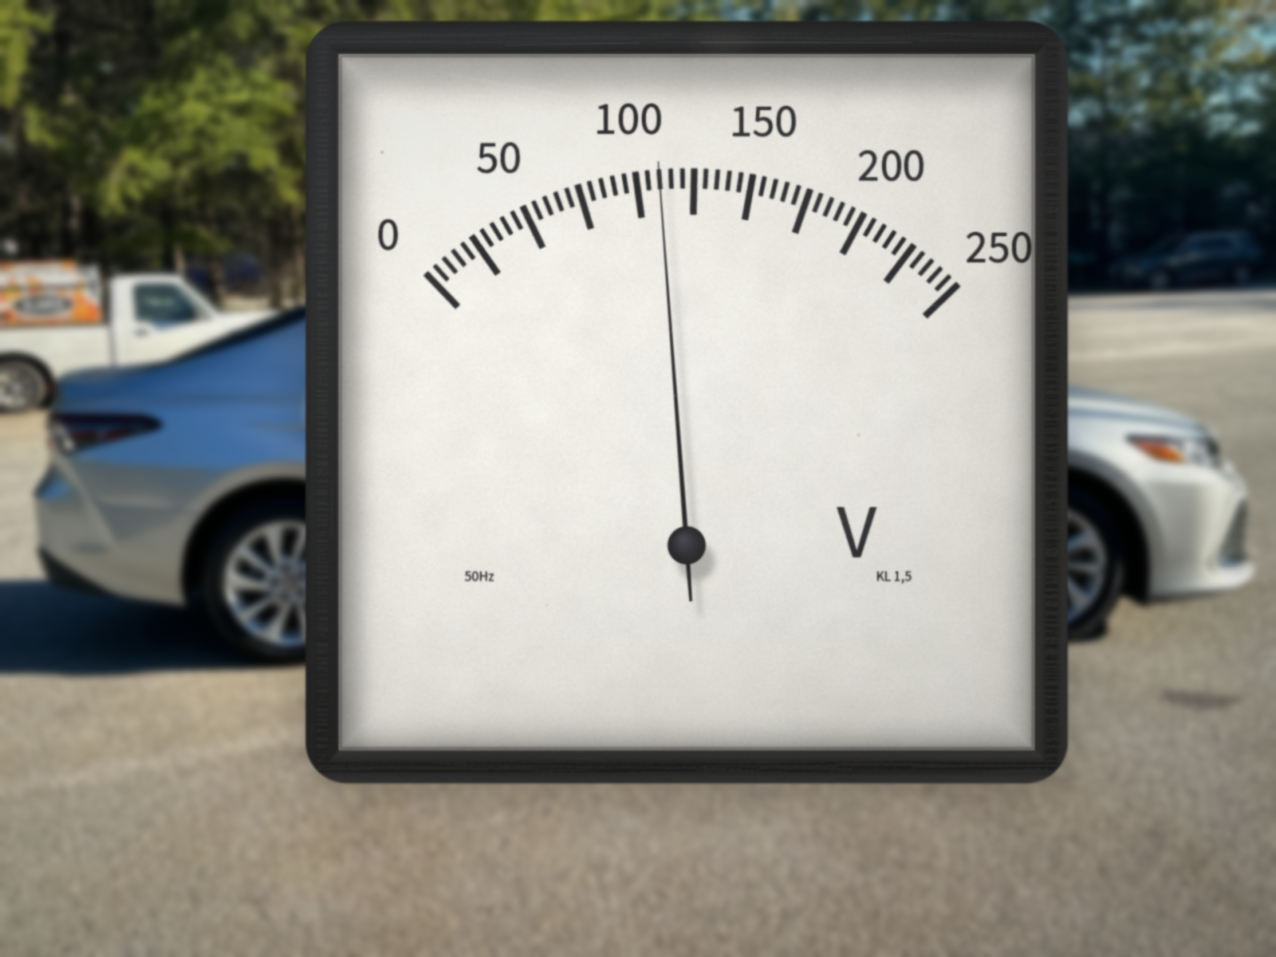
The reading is value=110 unit=V
